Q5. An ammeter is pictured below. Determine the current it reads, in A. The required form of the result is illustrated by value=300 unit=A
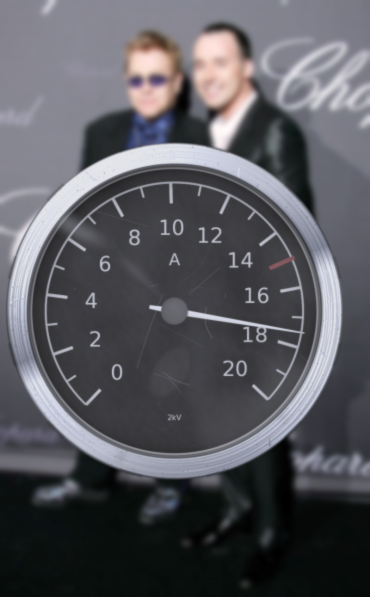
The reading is value=17.5 unit=A
